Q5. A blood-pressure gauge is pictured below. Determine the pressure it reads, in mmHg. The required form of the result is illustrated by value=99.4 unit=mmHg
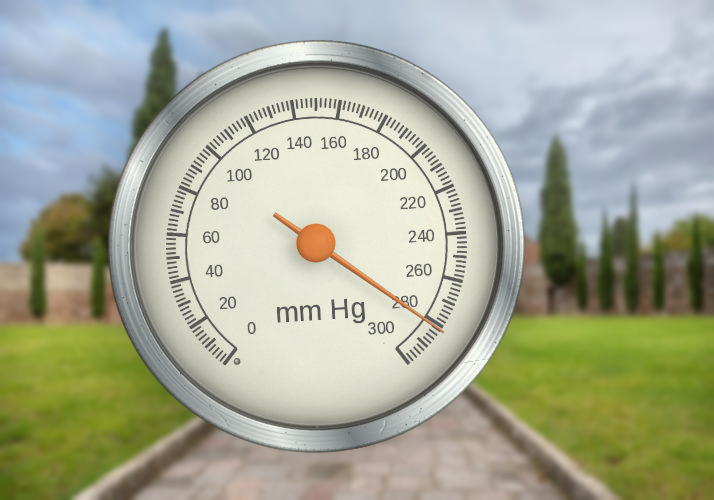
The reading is value=282 unit=mmHg
